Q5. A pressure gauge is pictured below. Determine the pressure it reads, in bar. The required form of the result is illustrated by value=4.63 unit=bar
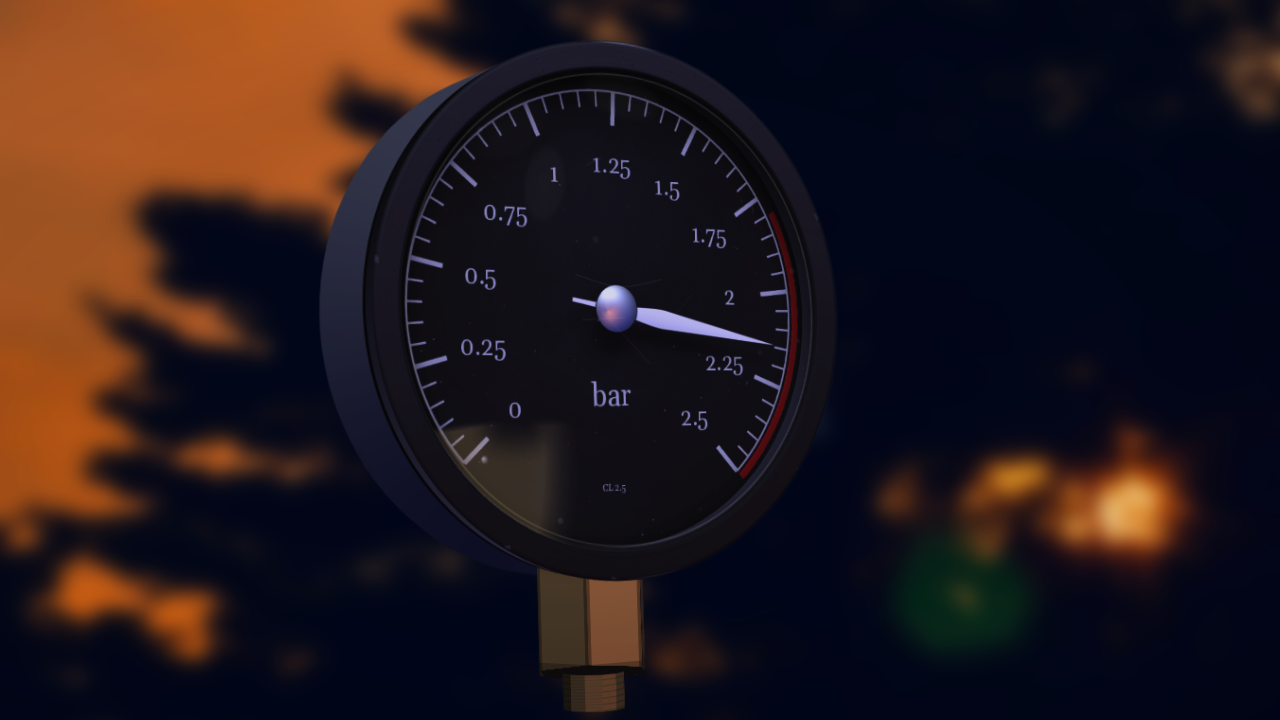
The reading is value=2.15 unit=bar
